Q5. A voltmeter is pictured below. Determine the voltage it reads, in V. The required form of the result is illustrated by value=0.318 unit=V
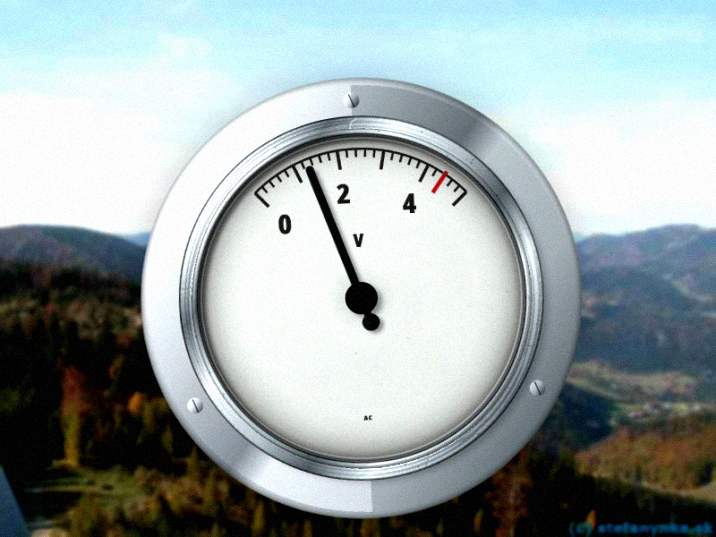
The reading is value=1.3 unit=V
